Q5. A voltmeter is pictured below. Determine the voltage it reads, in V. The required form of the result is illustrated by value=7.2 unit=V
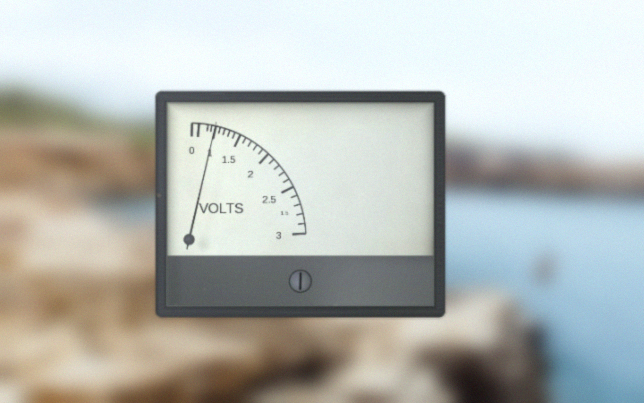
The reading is value=1 unit=V
